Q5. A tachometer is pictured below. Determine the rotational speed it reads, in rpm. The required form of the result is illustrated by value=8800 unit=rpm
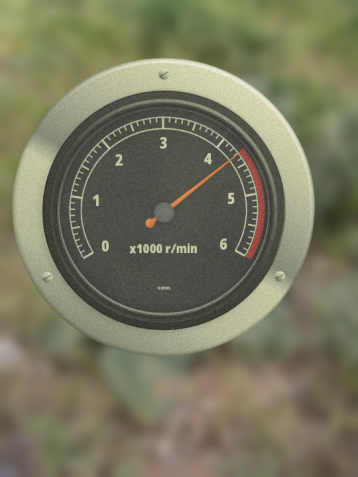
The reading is value=4300 unit=rpm
